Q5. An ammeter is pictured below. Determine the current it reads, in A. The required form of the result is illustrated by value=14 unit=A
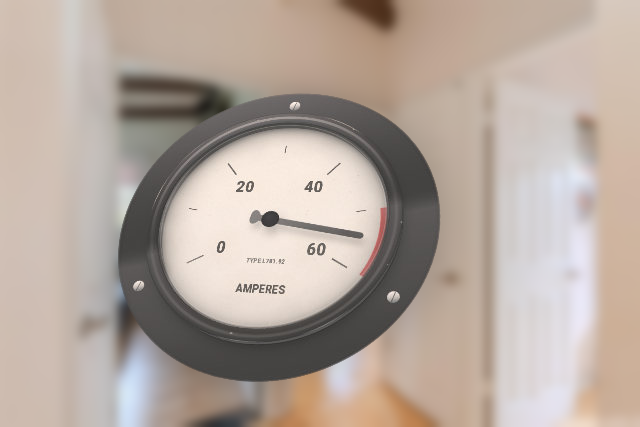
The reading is value=55 unit=A
